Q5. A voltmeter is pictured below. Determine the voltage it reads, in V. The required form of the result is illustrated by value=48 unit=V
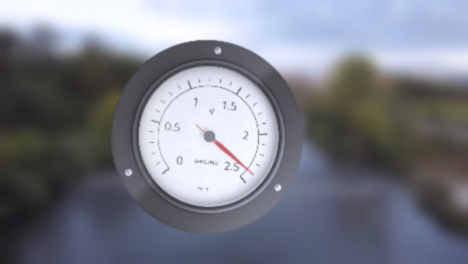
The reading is value=2.4 unit=V
